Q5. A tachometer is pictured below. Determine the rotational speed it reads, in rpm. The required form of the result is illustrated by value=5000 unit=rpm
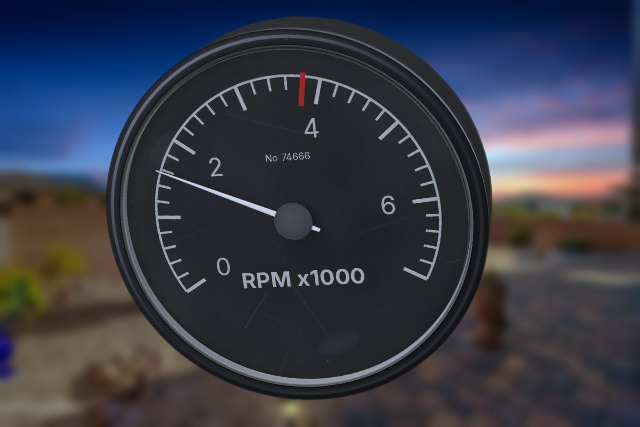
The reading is value=1600 unit=rpm
